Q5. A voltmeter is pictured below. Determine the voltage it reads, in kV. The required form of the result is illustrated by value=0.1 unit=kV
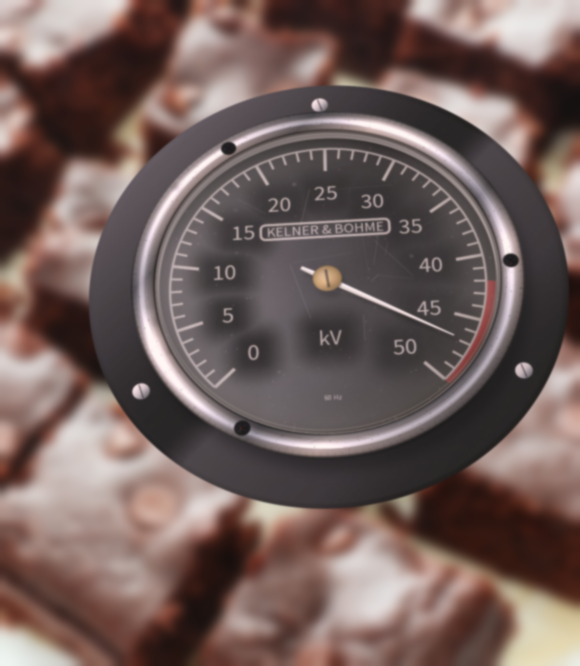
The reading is value=47 unit=kV
